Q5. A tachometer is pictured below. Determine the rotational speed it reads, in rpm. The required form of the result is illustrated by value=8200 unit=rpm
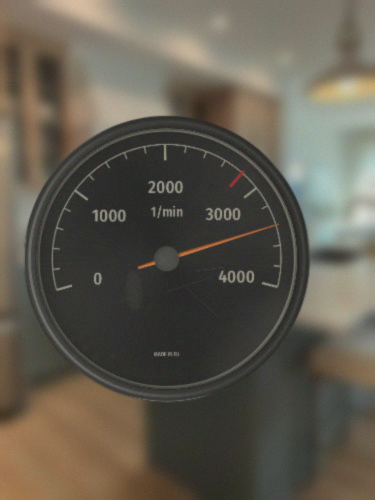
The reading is value=3400 unit=rpm
